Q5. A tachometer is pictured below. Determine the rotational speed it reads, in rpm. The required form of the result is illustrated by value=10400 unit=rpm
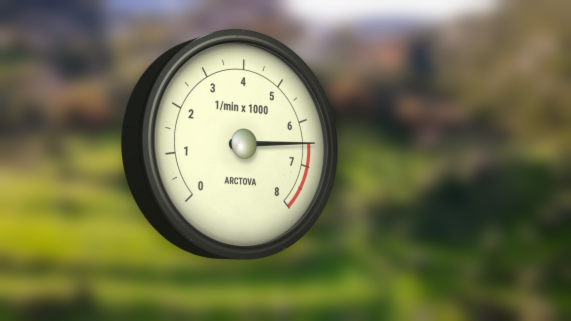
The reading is value=6500 unit=rpm
